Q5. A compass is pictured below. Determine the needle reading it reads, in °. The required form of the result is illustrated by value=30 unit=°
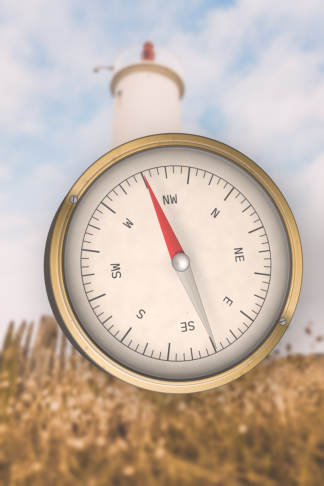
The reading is value=300 unit=°
